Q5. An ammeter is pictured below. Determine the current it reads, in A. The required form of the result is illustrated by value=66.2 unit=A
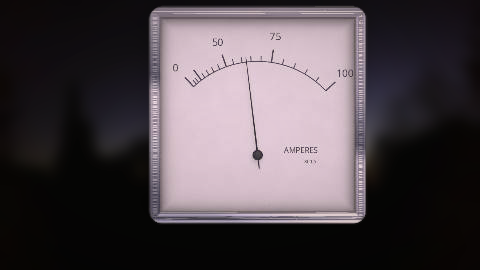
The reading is value=62.5 unit=A
